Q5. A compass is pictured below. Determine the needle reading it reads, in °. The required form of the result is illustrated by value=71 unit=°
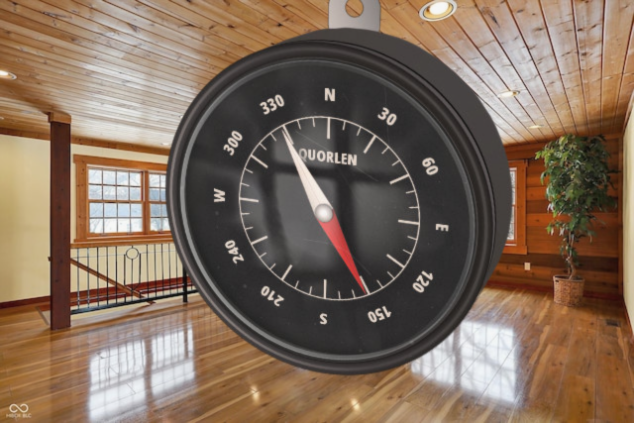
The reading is value=150 unit=°
